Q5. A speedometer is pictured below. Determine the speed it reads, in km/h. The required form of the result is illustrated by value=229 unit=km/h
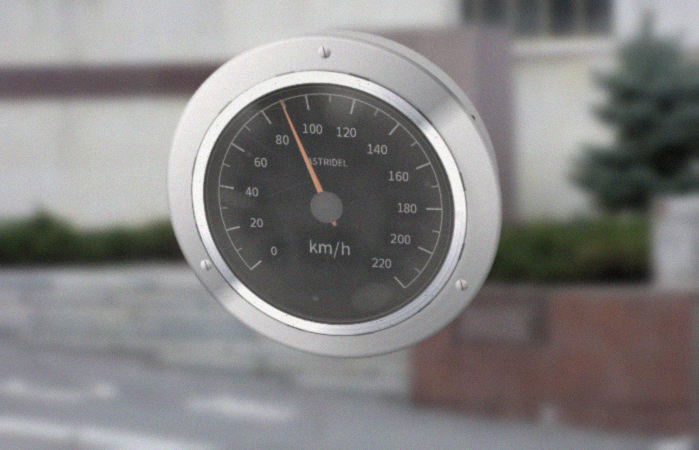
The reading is value=90 unit=km/h
